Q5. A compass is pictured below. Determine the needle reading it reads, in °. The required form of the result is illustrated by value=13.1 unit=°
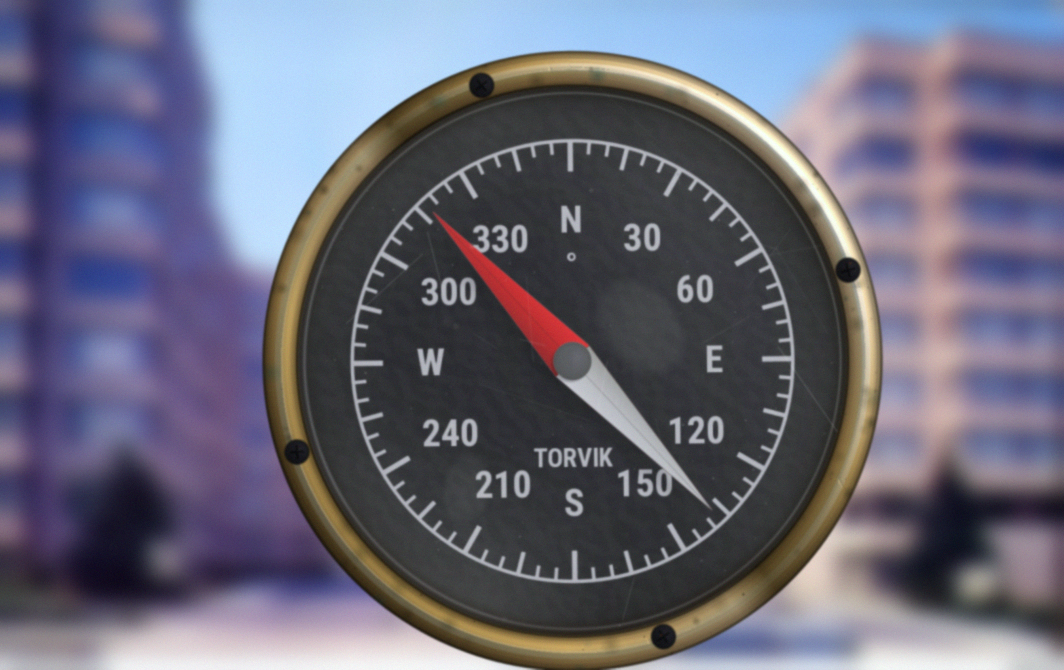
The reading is value=317.5 unit=°
